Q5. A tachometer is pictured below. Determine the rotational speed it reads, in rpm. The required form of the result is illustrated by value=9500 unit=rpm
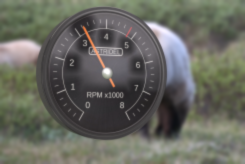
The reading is value=3200 unit=rpm
